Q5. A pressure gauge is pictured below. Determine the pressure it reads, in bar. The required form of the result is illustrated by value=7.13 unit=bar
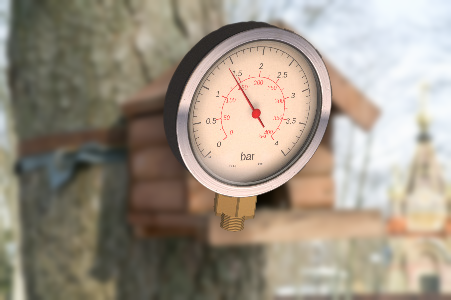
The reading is value=1.4 unit=bar
